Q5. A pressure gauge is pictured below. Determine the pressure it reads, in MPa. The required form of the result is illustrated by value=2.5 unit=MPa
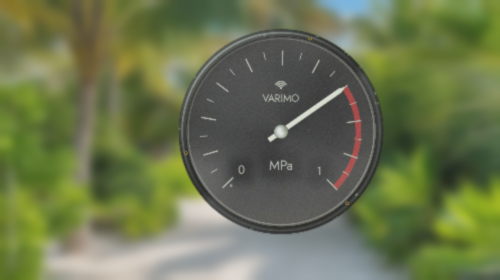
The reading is value=0.7 unit=MPa
